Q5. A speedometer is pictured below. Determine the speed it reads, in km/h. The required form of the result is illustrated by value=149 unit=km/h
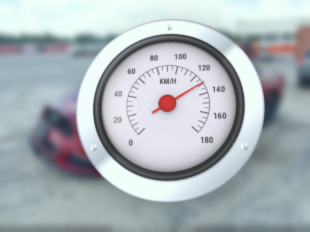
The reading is value=130 unit=km/h
